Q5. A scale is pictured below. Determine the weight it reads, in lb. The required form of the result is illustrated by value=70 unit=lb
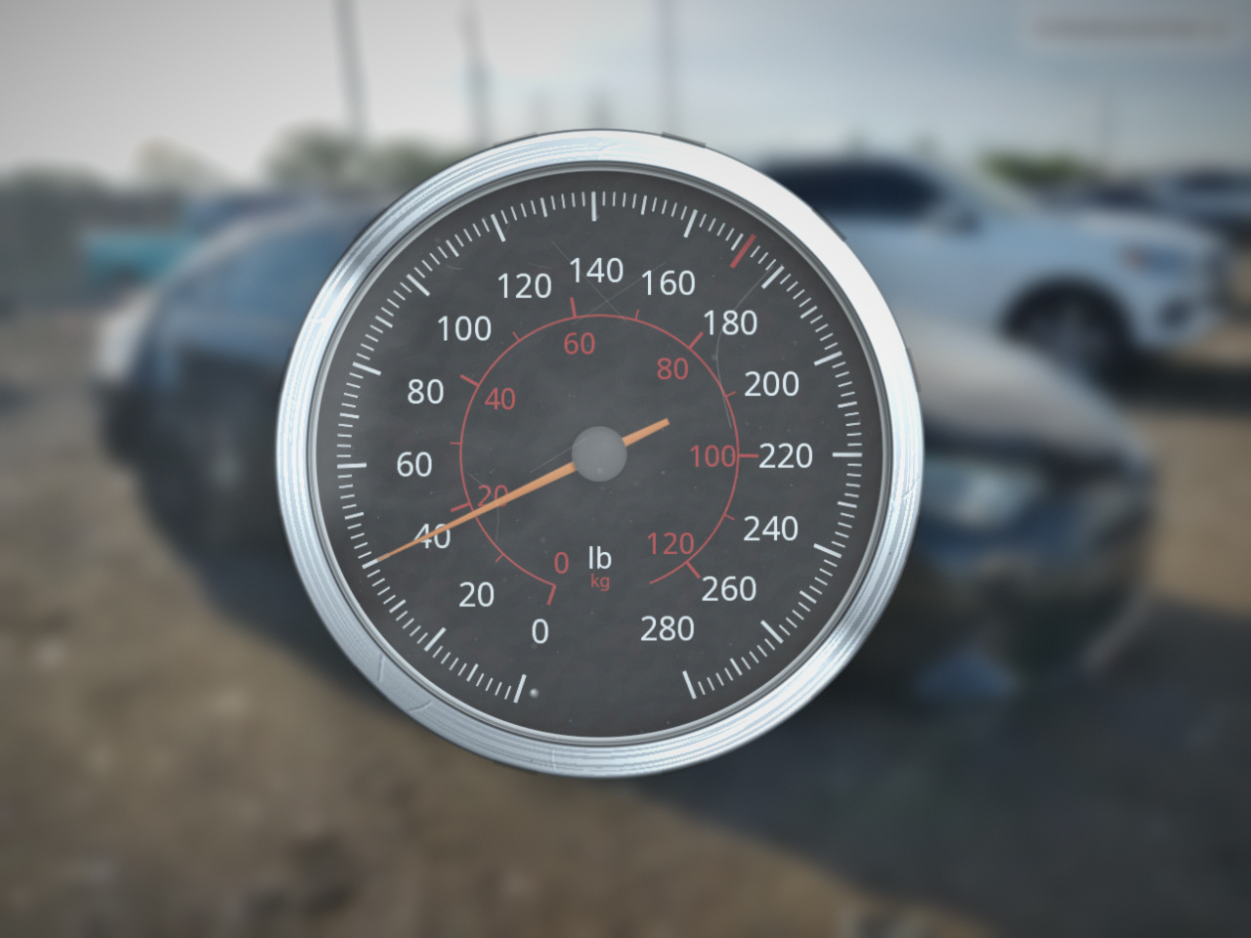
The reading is value=40 unit=lb
